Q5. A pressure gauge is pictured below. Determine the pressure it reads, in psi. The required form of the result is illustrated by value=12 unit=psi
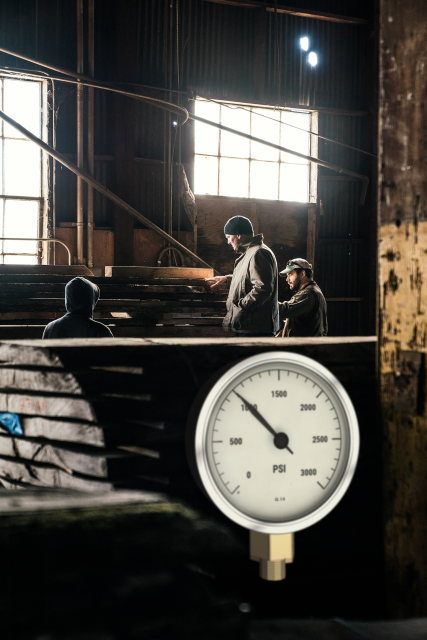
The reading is value=1000 unit=psi
